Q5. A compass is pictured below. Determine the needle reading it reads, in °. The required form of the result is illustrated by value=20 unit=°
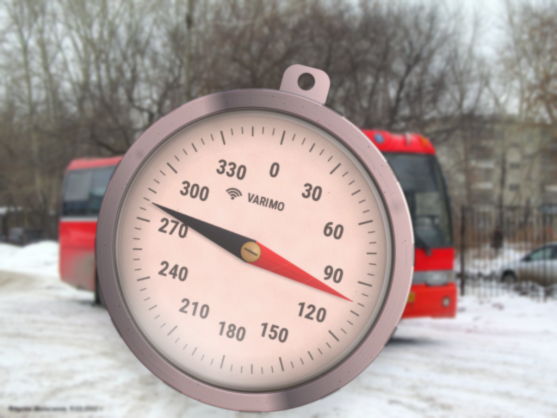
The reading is value=100 unit=°
